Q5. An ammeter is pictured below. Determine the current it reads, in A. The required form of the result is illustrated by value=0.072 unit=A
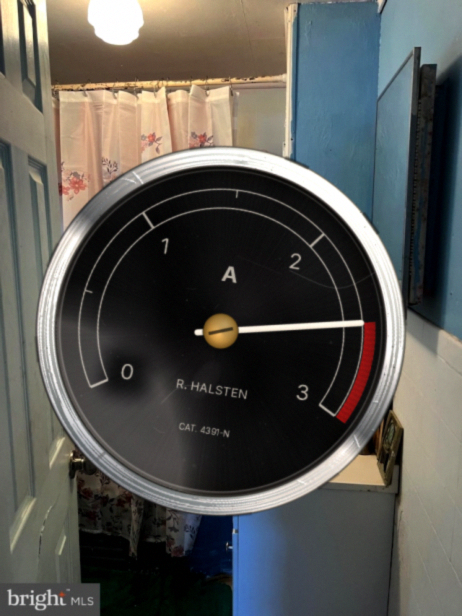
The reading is value=2.5 unit=A
